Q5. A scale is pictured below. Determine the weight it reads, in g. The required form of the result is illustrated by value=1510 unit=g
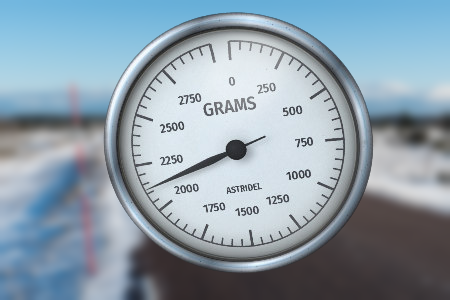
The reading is value=2125 unit=g
